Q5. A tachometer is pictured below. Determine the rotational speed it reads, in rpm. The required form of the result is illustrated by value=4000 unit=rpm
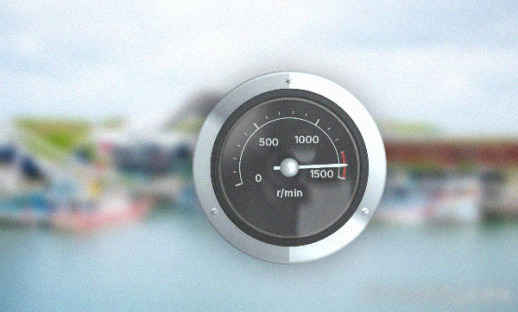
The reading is value=1400 unit=rpm
